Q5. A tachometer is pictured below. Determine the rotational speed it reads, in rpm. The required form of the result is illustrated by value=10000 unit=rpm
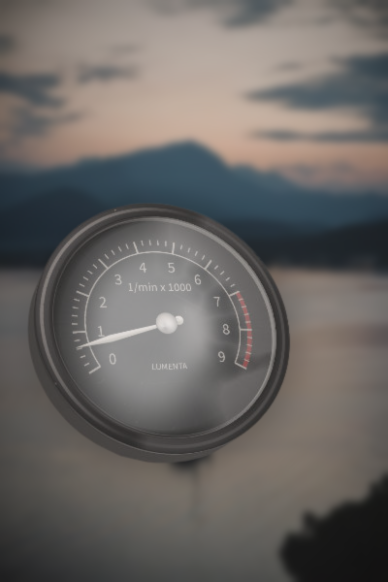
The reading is value=600 unit=rpm
